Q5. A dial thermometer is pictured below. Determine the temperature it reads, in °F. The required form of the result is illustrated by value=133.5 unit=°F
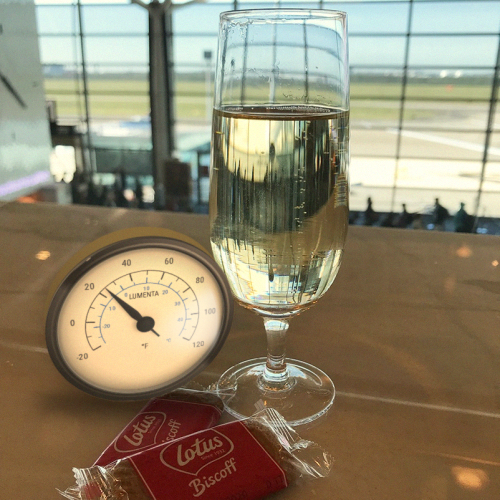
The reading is value=25 unit=°F
